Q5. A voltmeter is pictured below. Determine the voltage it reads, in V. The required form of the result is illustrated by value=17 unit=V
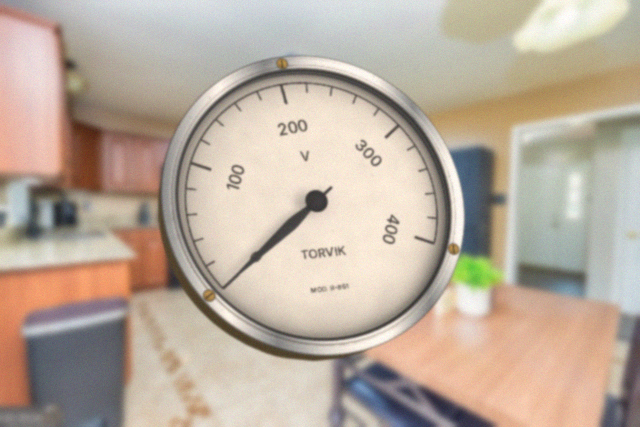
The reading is value=0 unit=V
